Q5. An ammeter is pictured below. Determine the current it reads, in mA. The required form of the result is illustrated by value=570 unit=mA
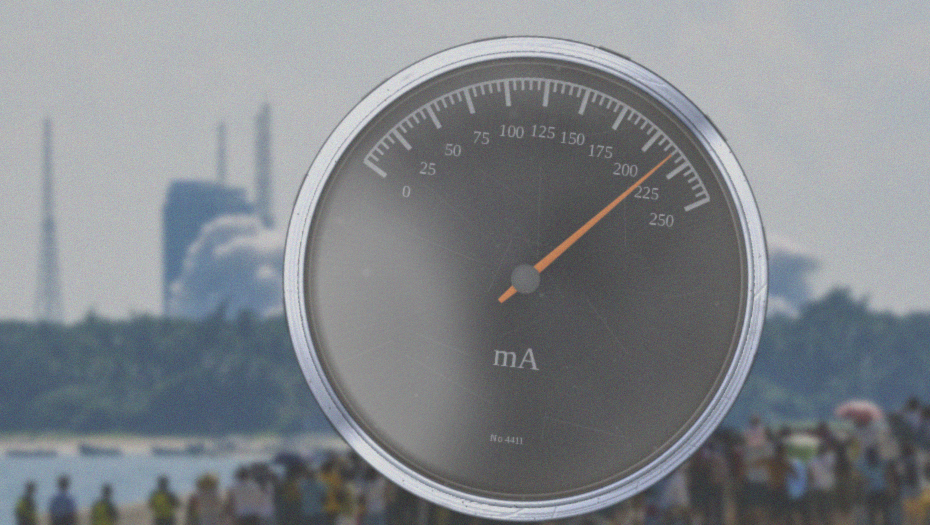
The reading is value=215 unit=mA
